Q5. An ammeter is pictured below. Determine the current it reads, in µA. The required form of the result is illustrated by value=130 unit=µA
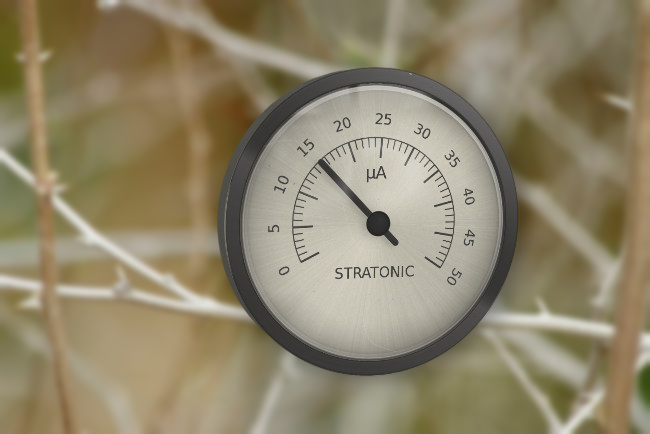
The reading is value=15 unit=µA
